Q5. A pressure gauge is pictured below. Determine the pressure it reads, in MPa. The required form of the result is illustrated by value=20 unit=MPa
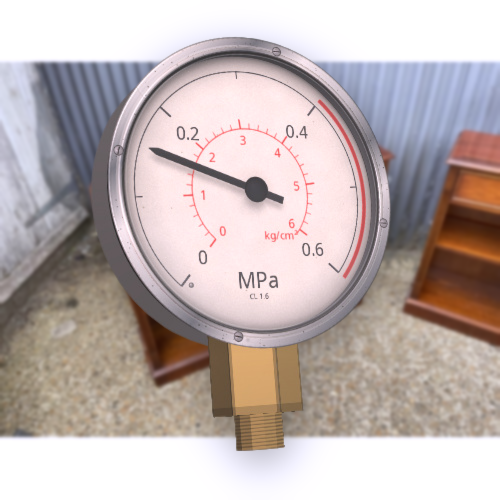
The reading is value=0.15 unit=MPa
